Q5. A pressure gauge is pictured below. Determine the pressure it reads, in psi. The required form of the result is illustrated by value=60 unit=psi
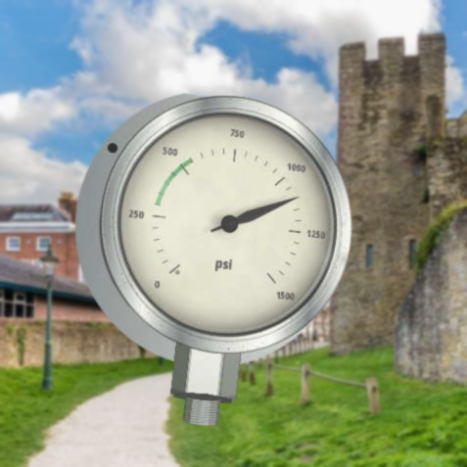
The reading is value=1100 unit=psi
